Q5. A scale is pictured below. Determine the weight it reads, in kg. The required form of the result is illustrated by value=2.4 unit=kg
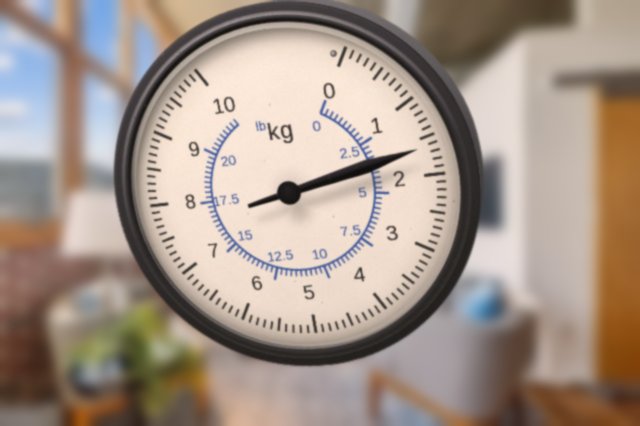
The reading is value=1.6 unit=kg
